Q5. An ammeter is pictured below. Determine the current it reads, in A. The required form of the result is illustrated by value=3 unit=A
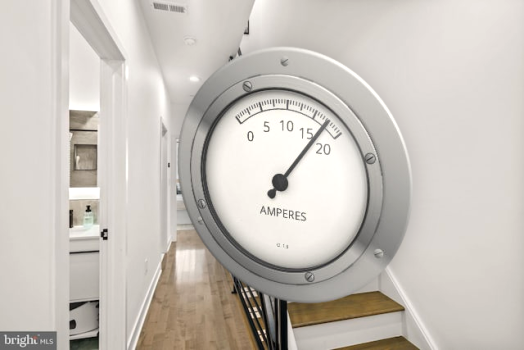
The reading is value=17.5 unit=A
